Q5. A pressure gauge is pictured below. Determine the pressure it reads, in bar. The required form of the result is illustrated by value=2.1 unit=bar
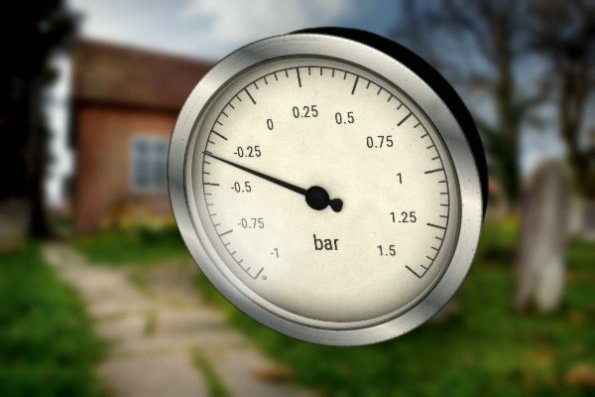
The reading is value=-0.35 unit=bar
